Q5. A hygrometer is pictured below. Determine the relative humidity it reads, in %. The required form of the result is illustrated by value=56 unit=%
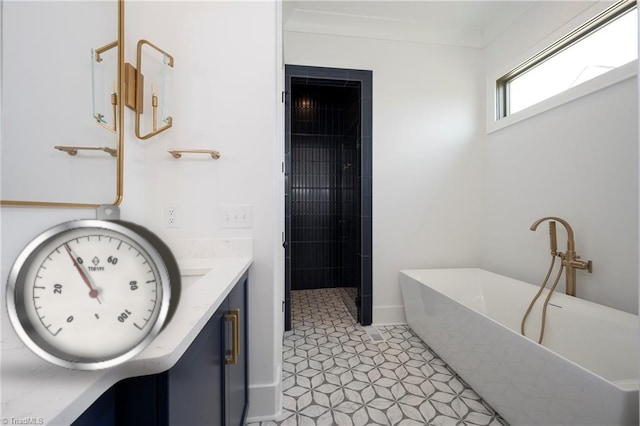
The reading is value=40 unit=%
